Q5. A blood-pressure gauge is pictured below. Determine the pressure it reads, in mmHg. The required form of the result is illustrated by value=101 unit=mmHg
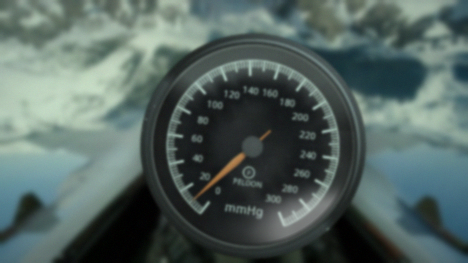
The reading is value=10 unit=mmHg
